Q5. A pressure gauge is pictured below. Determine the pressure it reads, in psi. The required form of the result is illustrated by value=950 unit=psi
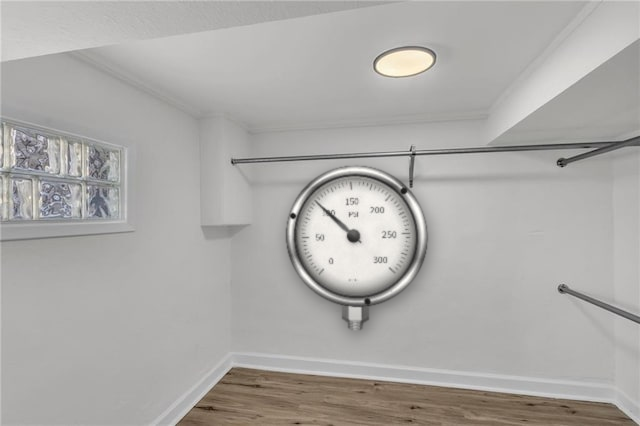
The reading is value=100 unit=psi
